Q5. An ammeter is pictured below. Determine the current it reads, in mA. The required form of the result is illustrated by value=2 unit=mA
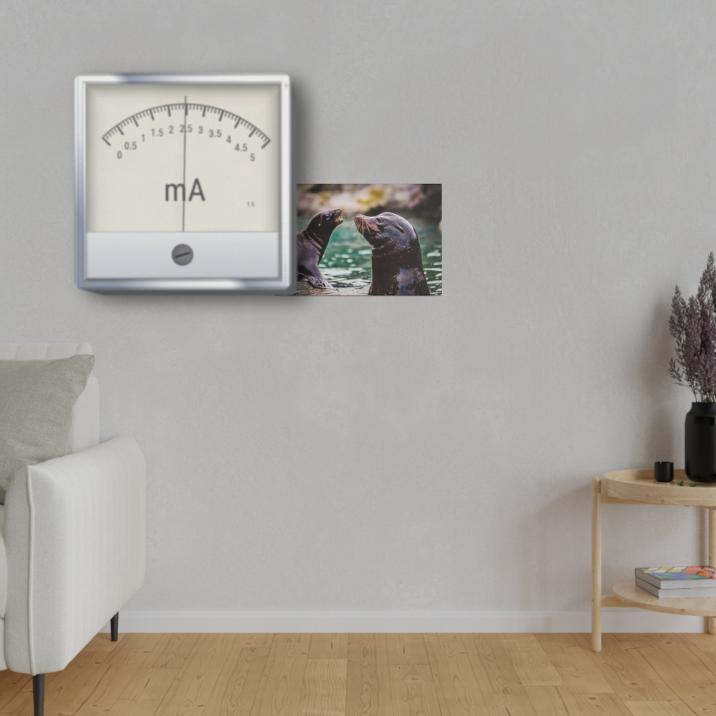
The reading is value=2.5 unit=mA
